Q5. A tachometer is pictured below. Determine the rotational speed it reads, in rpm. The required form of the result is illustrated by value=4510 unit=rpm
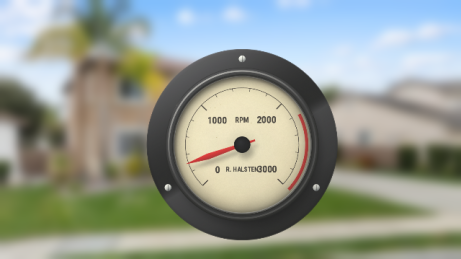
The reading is value=300 unit=rpm
